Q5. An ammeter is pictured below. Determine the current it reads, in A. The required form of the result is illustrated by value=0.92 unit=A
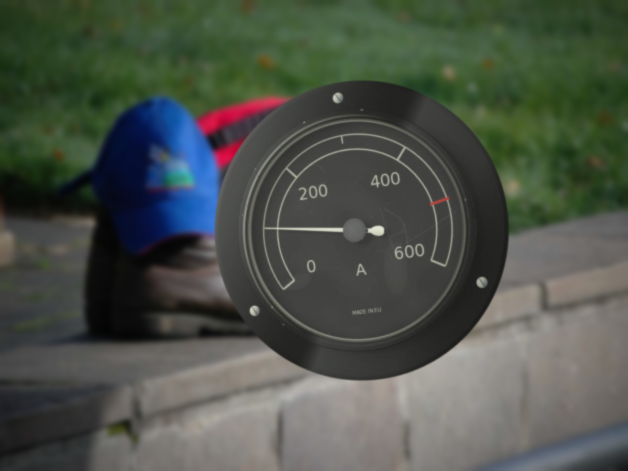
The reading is value=100 unit=A
